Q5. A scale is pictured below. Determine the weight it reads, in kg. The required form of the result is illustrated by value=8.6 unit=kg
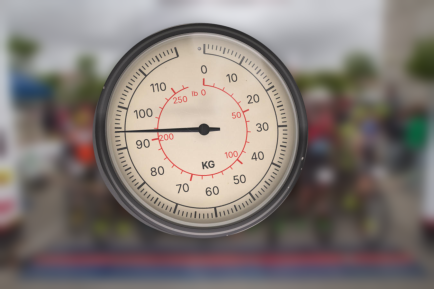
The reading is value=94 unit=kg
